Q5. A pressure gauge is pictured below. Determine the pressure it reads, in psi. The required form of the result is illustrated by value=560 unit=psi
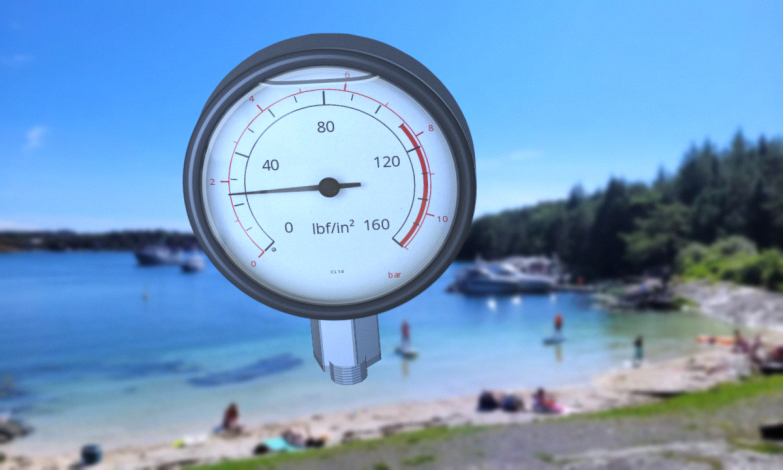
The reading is value=25 unit=psi
